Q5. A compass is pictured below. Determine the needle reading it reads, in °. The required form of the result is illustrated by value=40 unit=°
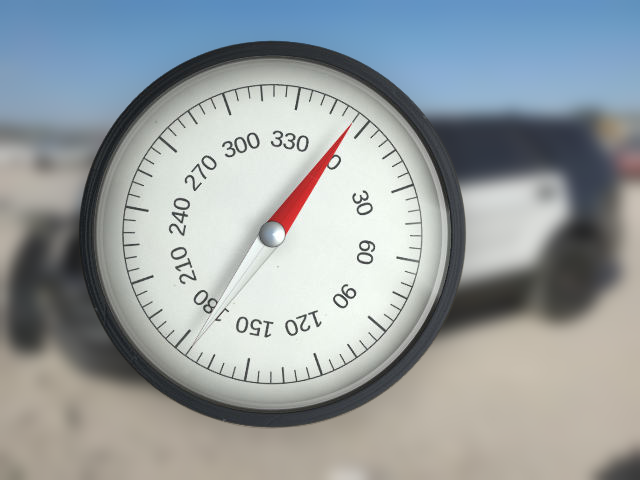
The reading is value=355 unit=°
